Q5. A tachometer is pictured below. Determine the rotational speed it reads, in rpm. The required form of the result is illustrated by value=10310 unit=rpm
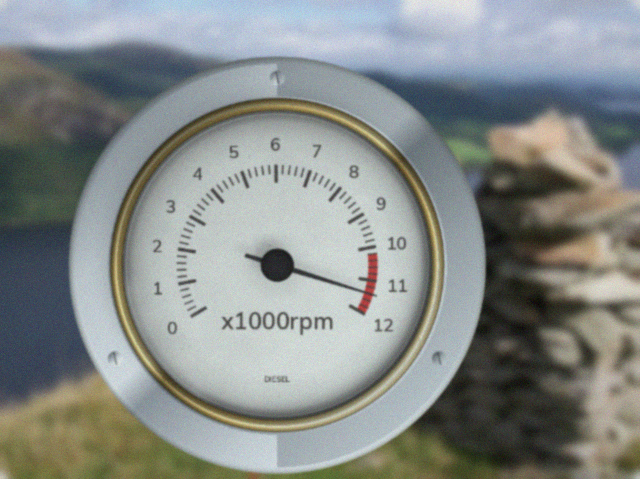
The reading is value=11400 unit=rpm
